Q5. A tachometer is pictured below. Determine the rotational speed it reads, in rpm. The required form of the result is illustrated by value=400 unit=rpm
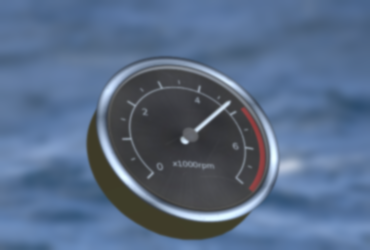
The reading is value=4750 unit=rpm
